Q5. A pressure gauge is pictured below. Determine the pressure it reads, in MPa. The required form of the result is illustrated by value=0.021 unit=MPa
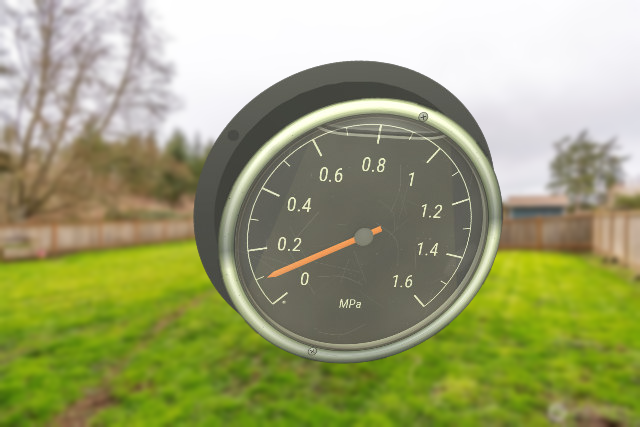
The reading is value=0.1 unit=MPa
